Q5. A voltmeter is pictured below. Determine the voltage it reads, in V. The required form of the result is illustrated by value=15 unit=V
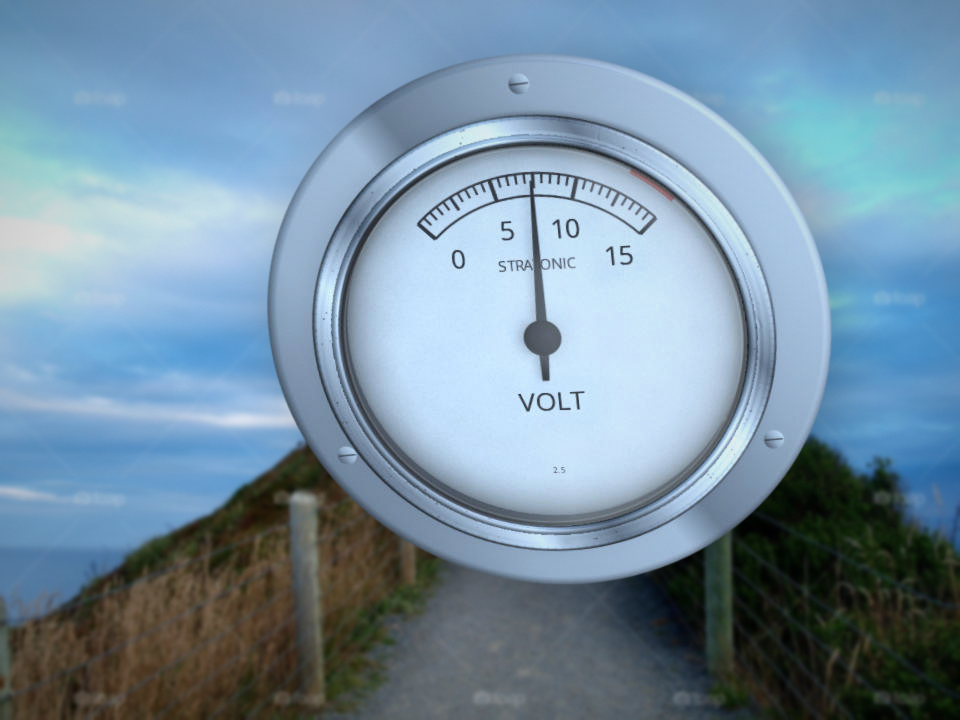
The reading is value=7.5 unit=V
